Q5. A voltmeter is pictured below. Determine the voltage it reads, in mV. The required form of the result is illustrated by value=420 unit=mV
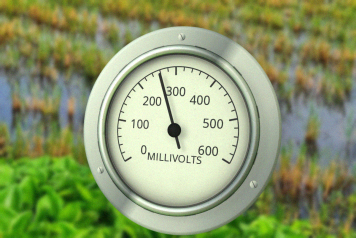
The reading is value=260 unit=mV
